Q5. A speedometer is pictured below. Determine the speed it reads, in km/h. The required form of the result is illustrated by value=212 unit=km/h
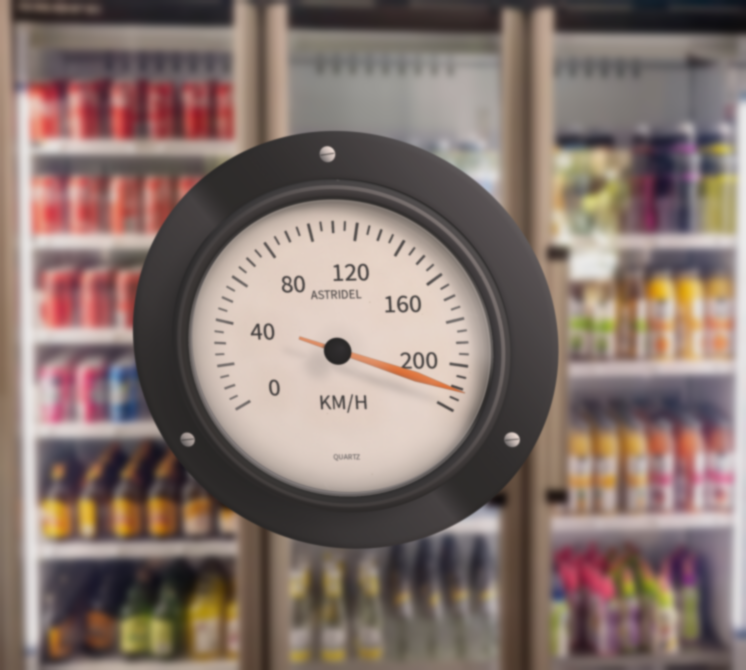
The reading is value=210 unit=km/h
